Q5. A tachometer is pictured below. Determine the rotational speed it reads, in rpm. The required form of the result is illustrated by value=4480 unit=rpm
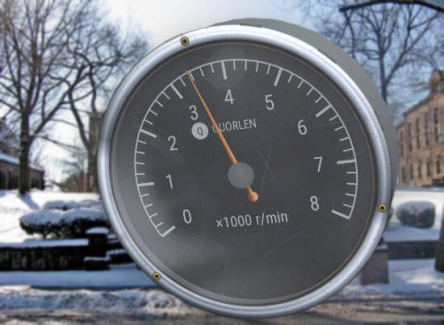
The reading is value=3400 unit=rpm
